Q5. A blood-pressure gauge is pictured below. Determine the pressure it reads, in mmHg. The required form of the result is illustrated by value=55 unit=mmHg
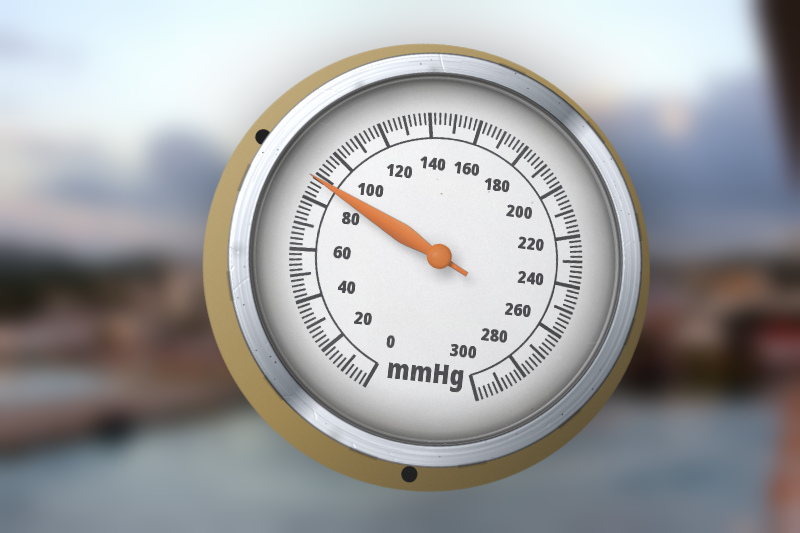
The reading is value=88 unit=mmHg
